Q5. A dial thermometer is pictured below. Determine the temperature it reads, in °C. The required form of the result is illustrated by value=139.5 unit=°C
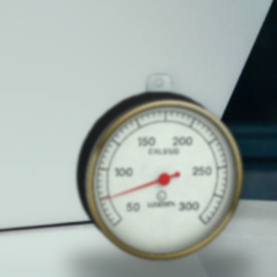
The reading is value=75 unit=°C
